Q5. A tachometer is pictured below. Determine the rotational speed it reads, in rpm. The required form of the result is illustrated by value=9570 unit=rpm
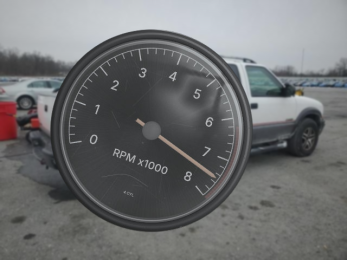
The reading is value=7500 unit=rpm
